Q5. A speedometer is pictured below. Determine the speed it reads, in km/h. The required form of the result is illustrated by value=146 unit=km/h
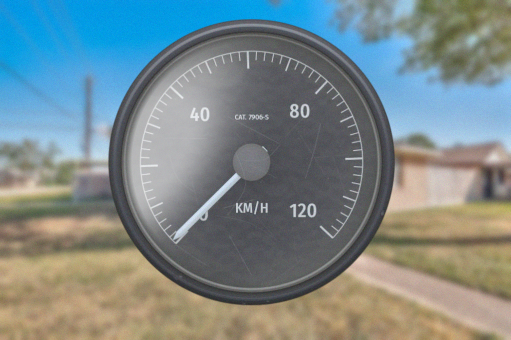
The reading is value=1 unit=km/h
